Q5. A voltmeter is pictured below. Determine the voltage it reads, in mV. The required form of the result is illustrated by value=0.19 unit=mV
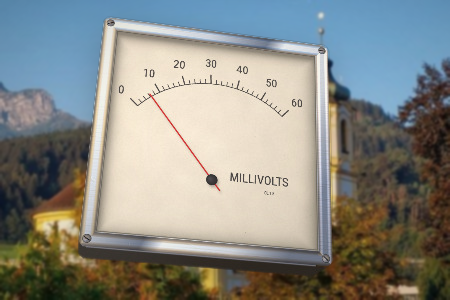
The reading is value=6 unit=mV
